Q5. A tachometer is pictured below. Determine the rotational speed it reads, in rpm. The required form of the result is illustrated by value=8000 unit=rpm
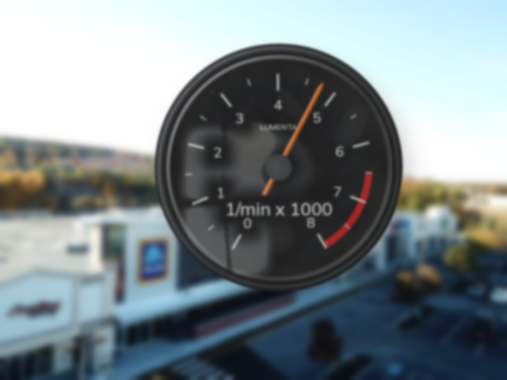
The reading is value=4750 unit=rpm
